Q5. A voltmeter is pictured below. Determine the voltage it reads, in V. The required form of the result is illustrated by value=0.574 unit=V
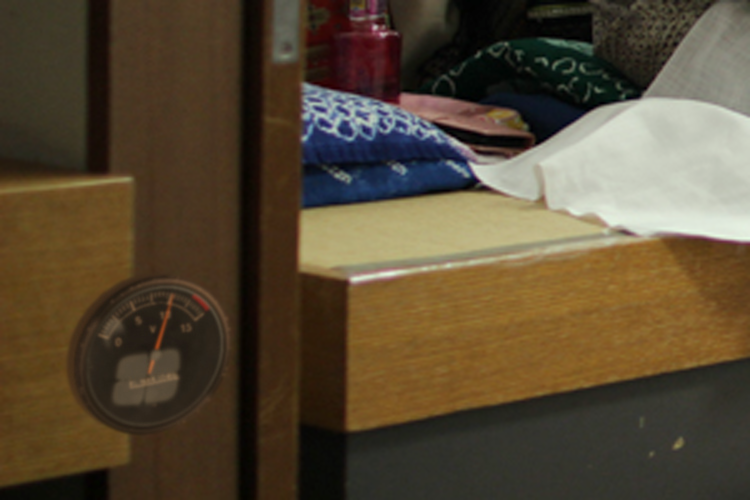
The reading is value=10 unit=V
